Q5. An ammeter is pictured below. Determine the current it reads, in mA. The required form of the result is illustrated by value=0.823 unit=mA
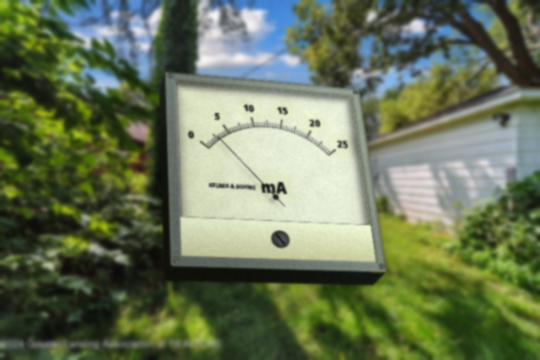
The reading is value=2.5 unit=mA
